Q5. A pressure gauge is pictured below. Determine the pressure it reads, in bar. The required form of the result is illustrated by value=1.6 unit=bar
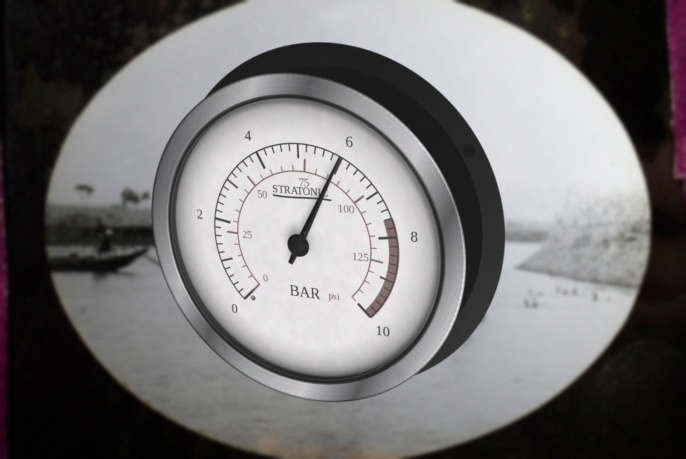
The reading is value=6 unit=bar
